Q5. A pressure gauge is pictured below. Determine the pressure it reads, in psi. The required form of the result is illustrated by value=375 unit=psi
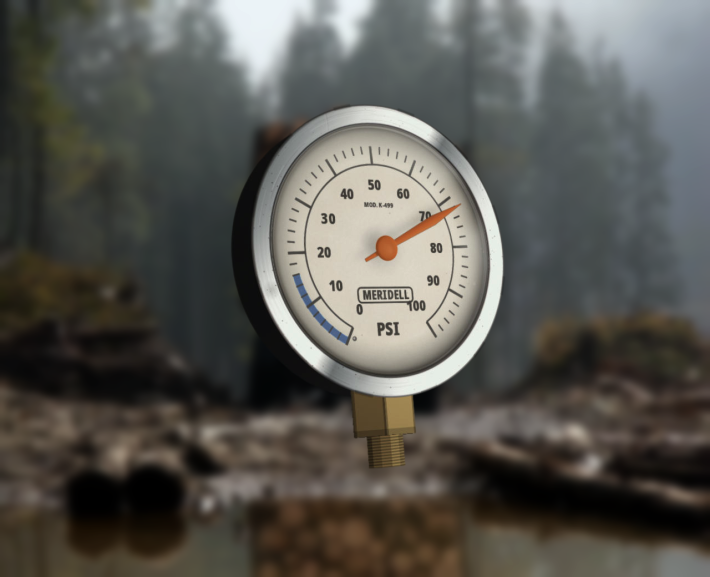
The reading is value=72 unit=psi
